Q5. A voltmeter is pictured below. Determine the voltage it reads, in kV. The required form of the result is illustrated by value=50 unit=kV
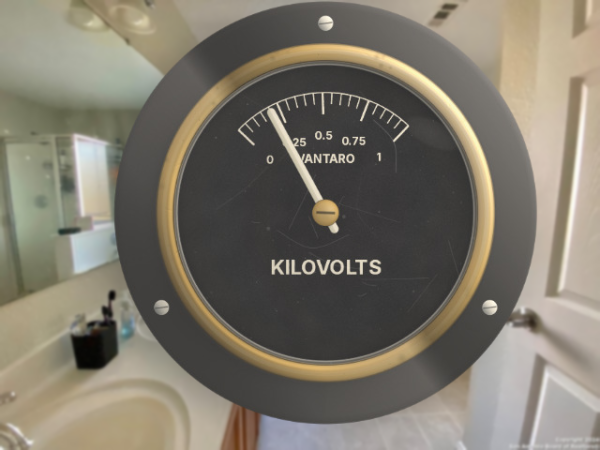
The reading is value=0.2 unit=kV
